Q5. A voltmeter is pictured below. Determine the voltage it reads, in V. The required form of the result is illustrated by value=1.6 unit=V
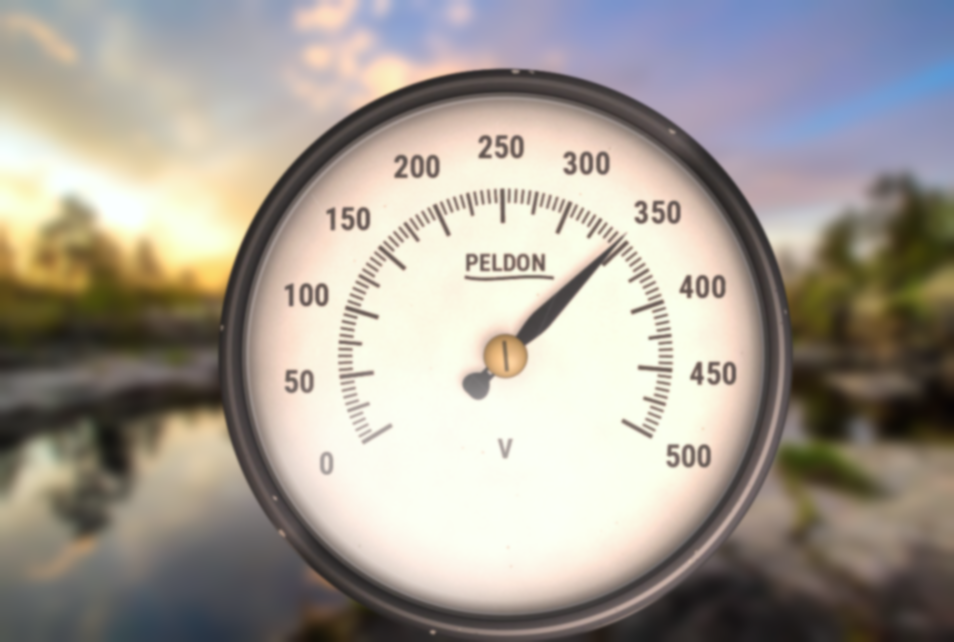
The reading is value=345 unit=V
